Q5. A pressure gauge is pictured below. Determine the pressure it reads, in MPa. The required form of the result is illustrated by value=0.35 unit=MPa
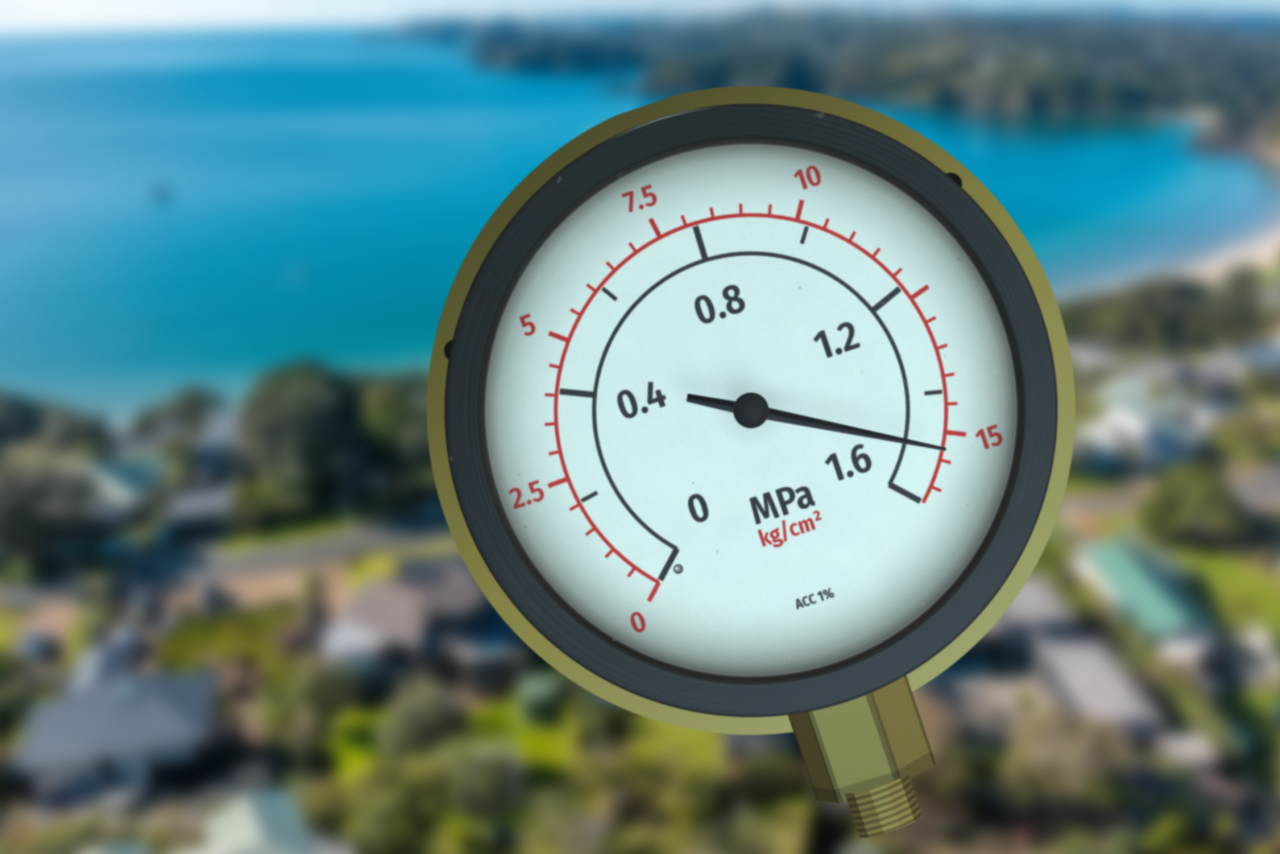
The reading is value=1.5 unit=MPa
